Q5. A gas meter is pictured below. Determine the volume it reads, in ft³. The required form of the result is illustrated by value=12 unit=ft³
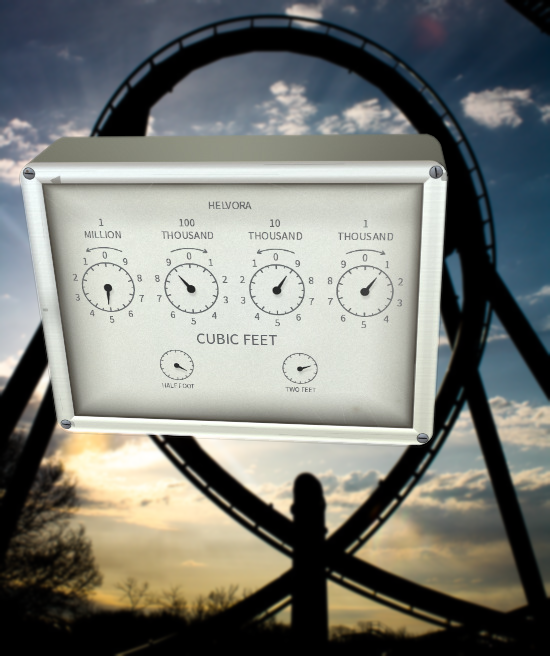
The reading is value=489100 unit=ft³
